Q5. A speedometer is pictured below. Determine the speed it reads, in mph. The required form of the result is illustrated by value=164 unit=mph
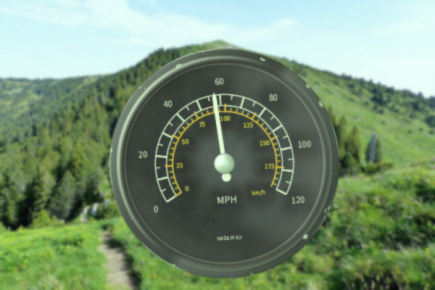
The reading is value=57.5 unit=mph
